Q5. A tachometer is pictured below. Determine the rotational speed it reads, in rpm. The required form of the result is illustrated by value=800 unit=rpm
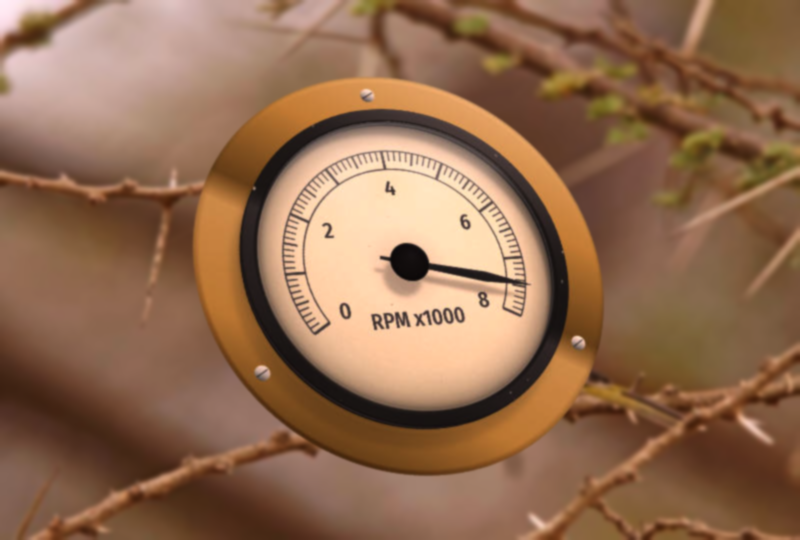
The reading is value=7500 unit=rpm
